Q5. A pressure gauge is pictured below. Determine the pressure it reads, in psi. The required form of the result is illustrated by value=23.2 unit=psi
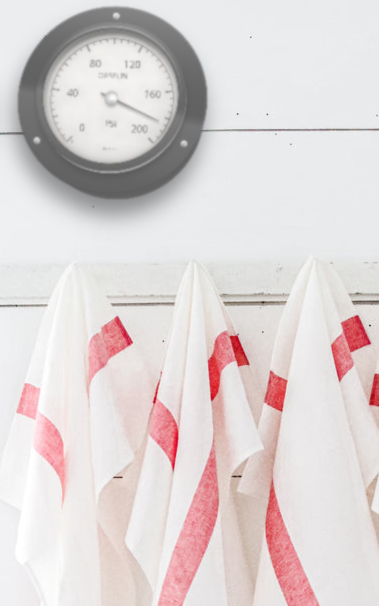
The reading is value=185 unit=psi
